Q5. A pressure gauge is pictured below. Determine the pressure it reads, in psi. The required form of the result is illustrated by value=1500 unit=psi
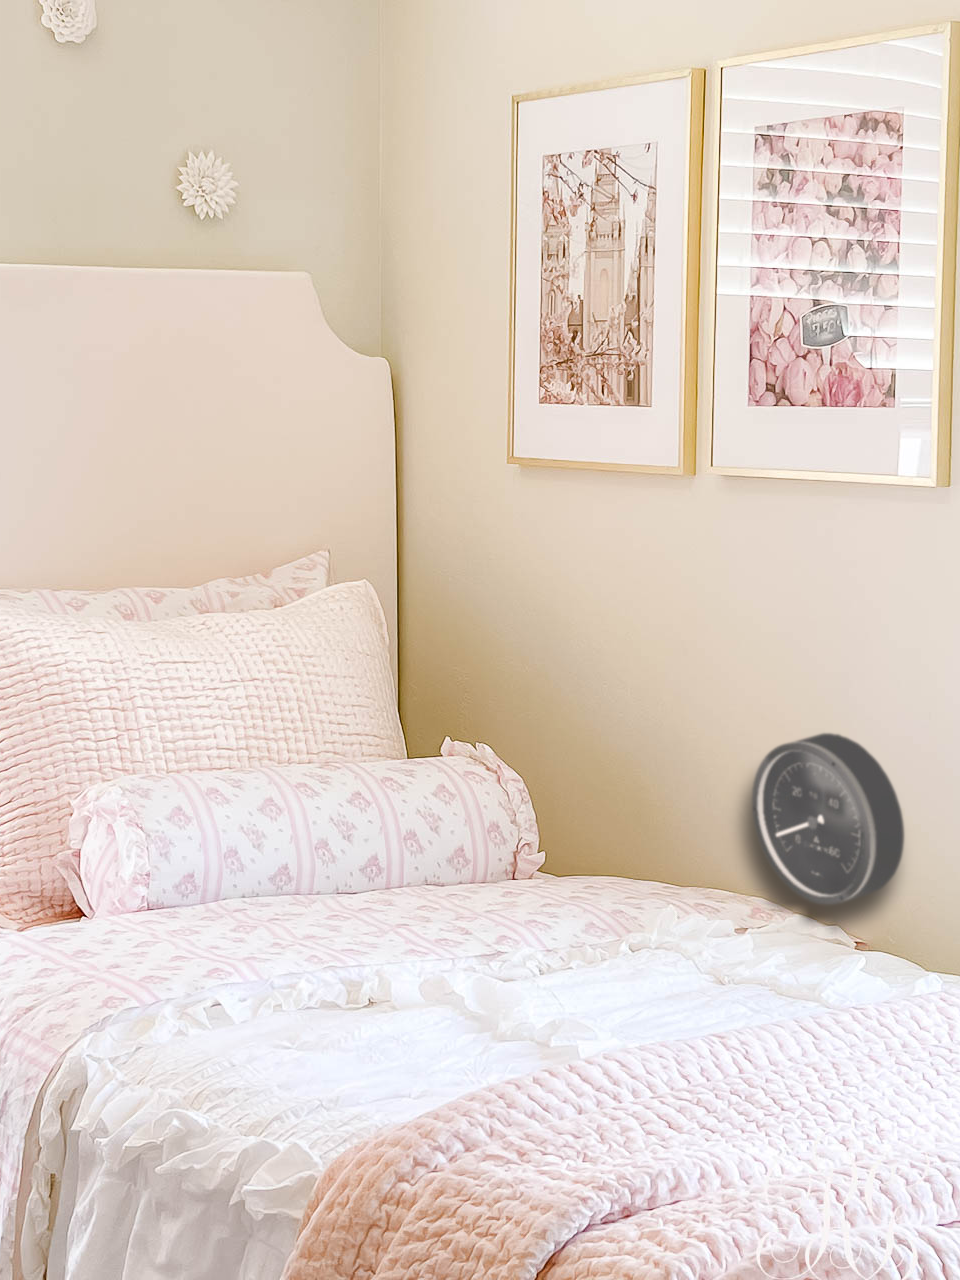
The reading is value=4 unit=psi
